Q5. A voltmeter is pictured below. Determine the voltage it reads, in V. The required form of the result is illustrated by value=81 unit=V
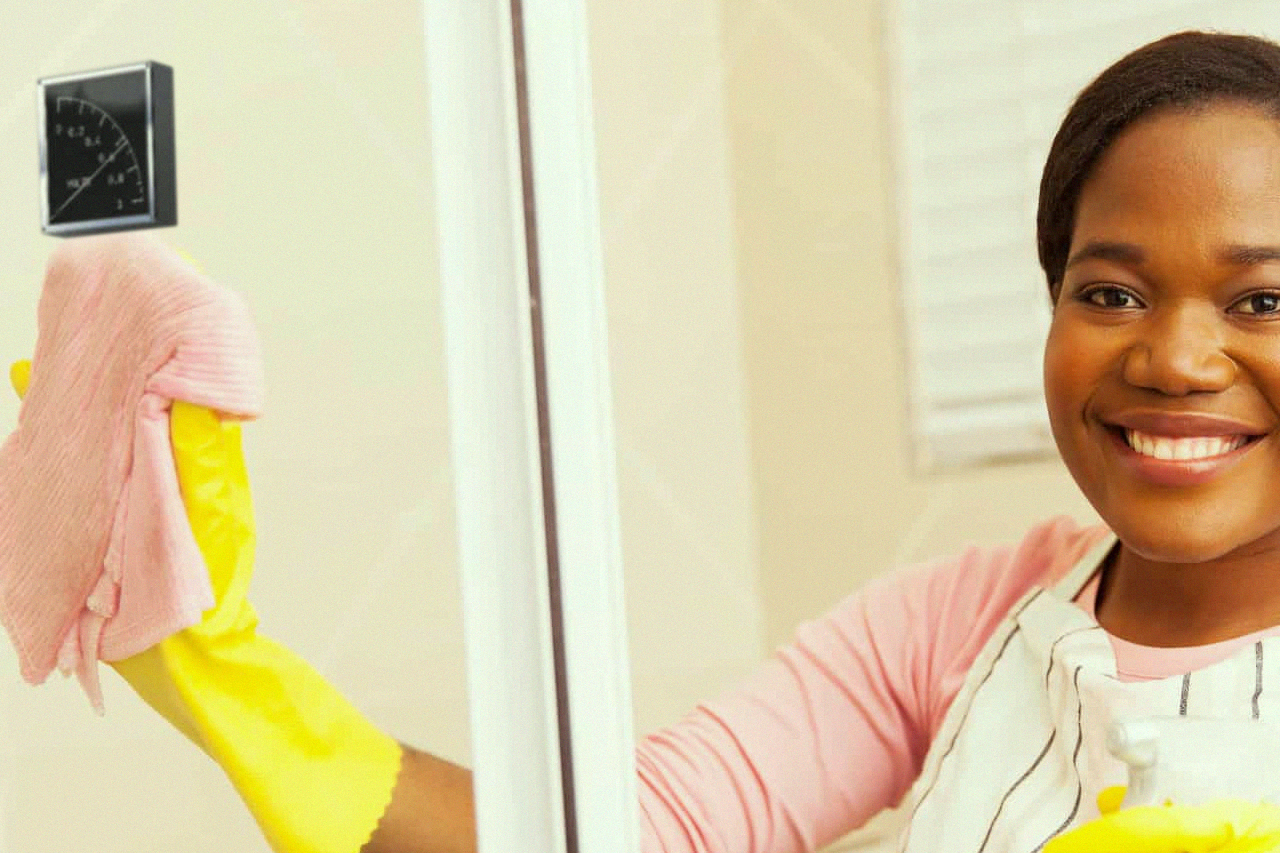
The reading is value=0.65 unit=V
